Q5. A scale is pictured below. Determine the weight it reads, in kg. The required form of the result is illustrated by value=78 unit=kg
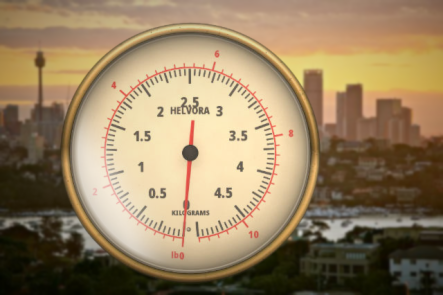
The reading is value=0 unit=kg
